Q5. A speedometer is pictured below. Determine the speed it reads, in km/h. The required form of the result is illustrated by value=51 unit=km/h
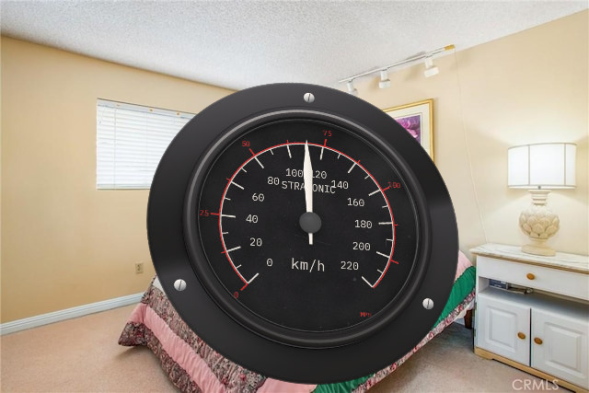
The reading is value=110 unit=km/h
